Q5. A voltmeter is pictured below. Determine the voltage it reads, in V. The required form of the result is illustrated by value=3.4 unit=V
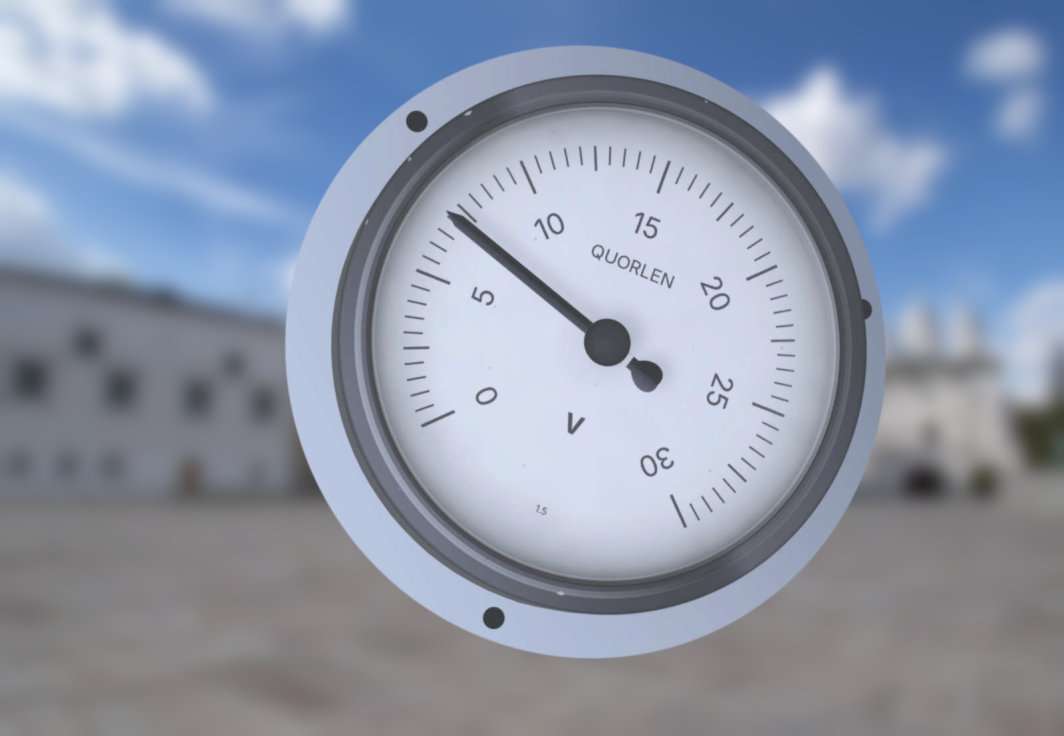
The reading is value=7 unit=V
